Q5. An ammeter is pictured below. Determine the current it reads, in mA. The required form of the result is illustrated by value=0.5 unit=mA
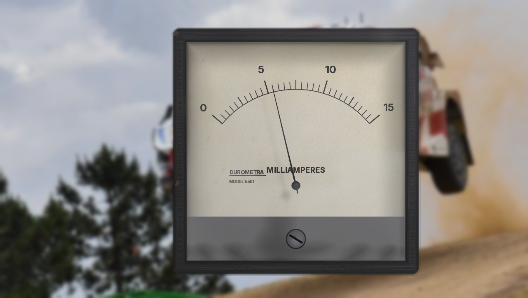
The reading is value=5.5 unit=mA
